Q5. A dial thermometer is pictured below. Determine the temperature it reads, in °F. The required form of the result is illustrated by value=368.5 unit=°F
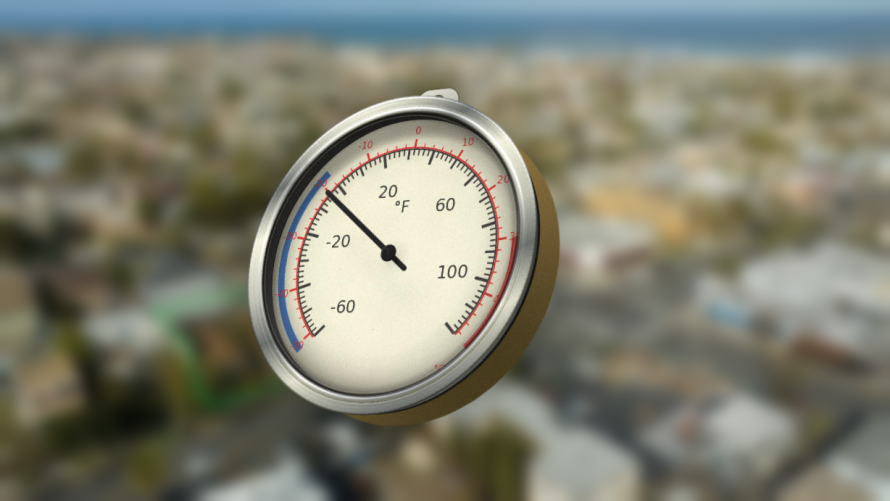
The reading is value=-4 unit=°F
